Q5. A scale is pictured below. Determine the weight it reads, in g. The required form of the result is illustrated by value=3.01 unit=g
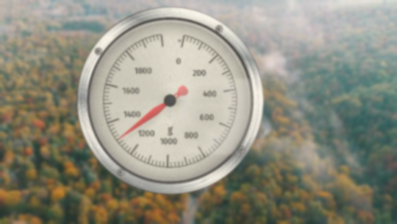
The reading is value=1300 unit=g
